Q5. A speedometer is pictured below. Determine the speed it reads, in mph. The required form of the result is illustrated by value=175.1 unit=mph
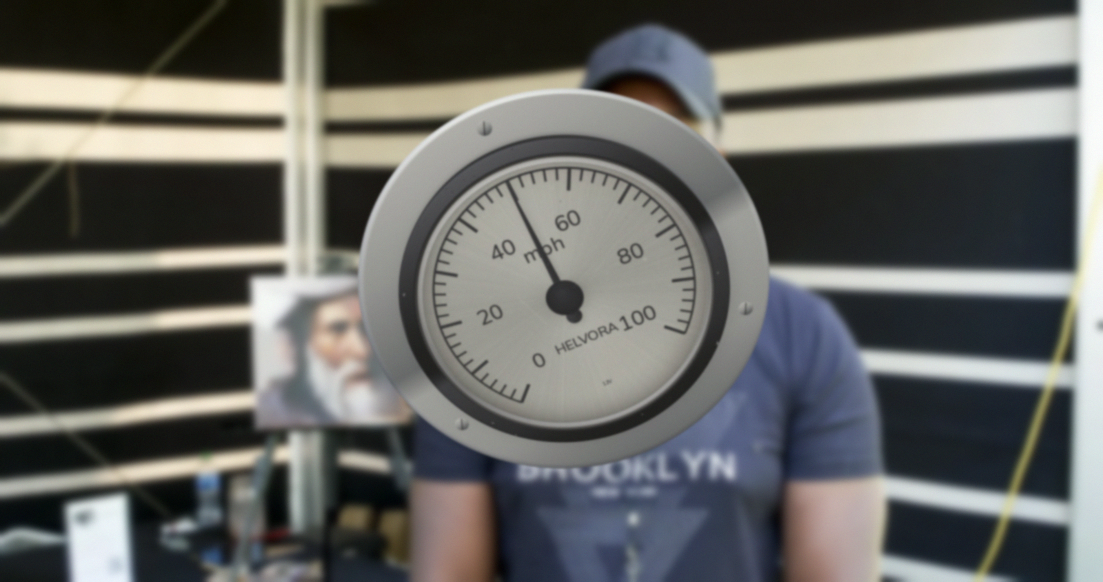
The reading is value=50 unit=mph
